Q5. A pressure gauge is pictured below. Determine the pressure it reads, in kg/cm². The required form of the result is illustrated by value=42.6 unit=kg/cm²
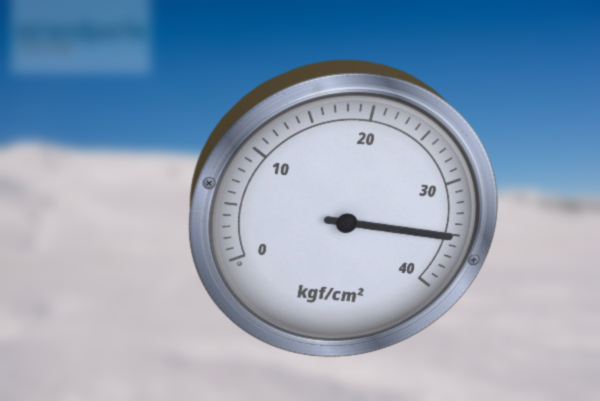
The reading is value=35 unit=kg/cm²
